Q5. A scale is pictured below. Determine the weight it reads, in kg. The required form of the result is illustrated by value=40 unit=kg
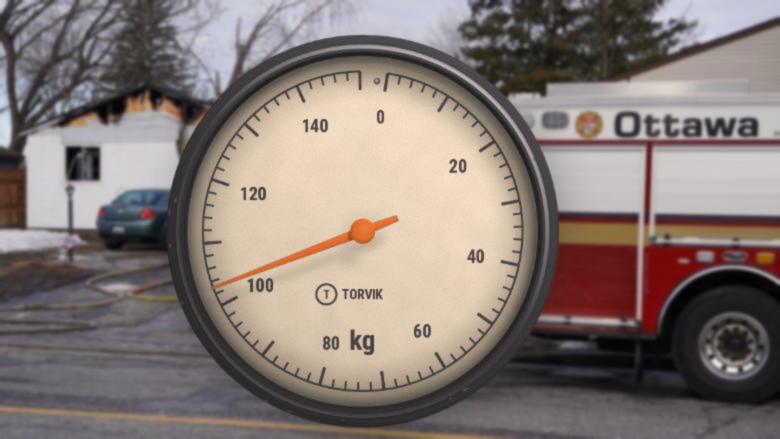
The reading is value=103 unit=kg
